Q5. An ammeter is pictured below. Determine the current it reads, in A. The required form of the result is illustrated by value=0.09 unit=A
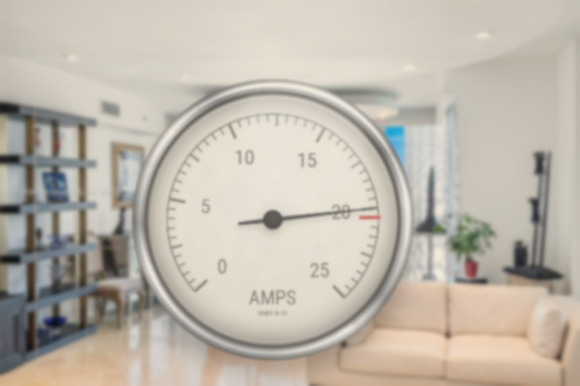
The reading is value=20 unit=A
